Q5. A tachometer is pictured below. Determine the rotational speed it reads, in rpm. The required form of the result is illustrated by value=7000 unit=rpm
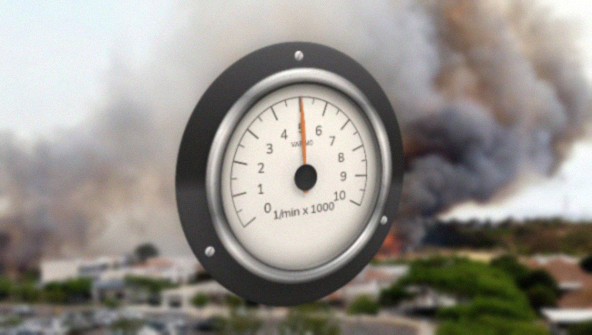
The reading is value=5000 unit=rpm
